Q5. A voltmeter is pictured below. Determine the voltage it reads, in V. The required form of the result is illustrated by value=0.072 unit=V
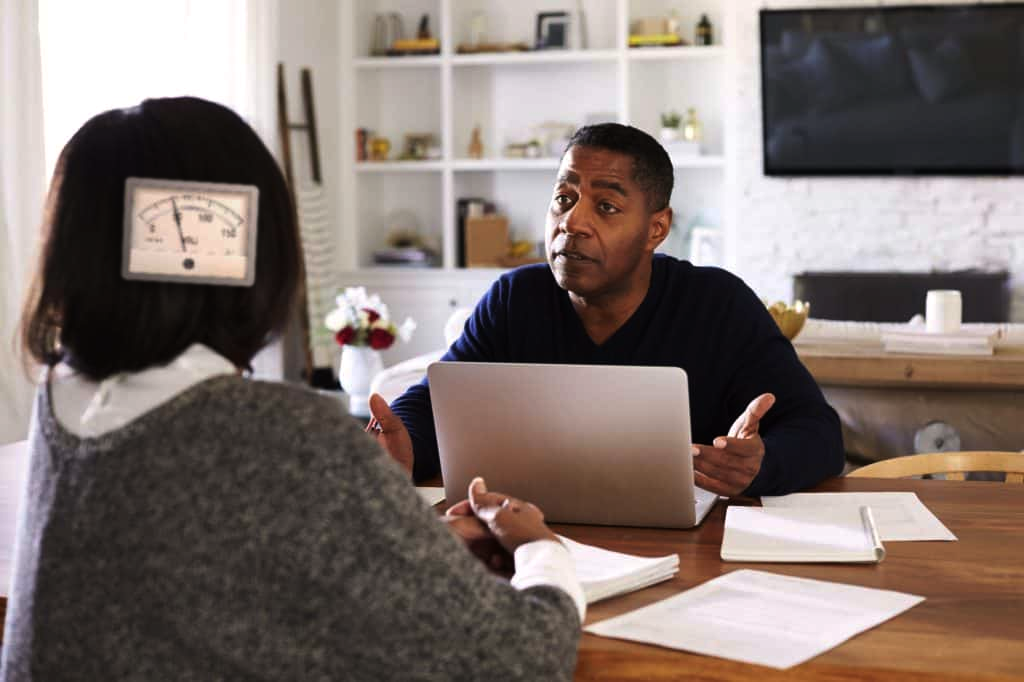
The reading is value=50 unit=V
